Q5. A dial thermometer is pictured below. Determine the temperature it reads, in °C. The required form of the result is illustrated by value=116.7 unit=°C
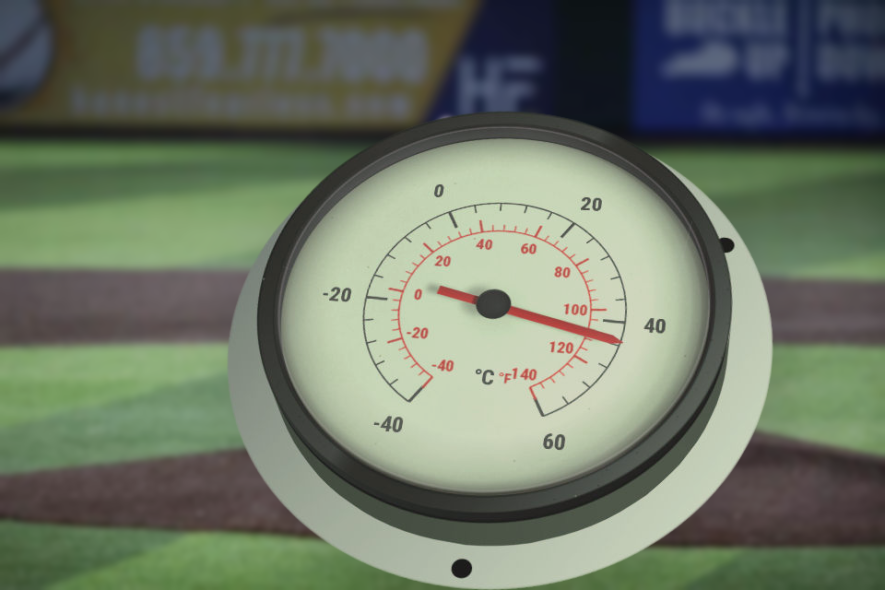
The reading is value=44 unit=°C
